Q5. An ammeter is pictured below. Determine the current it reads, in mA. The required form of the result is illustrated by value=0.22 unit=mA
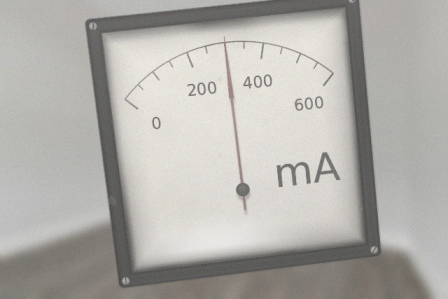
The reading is value=300 unit=mA
